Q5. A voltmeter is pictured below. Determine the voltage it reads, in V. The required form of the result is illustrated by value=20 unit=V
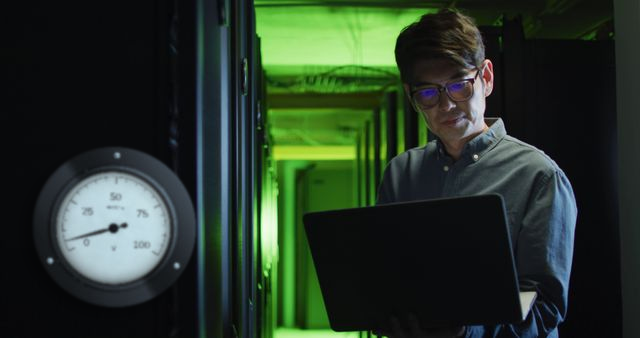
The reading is value=5 unit=V
